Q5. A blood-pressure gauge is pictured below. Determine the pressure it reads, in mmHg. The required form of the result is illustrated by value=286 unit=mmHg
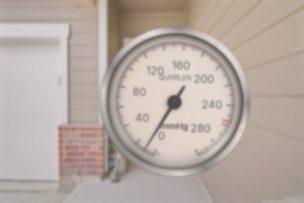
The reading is value=10 unit=mmHg
